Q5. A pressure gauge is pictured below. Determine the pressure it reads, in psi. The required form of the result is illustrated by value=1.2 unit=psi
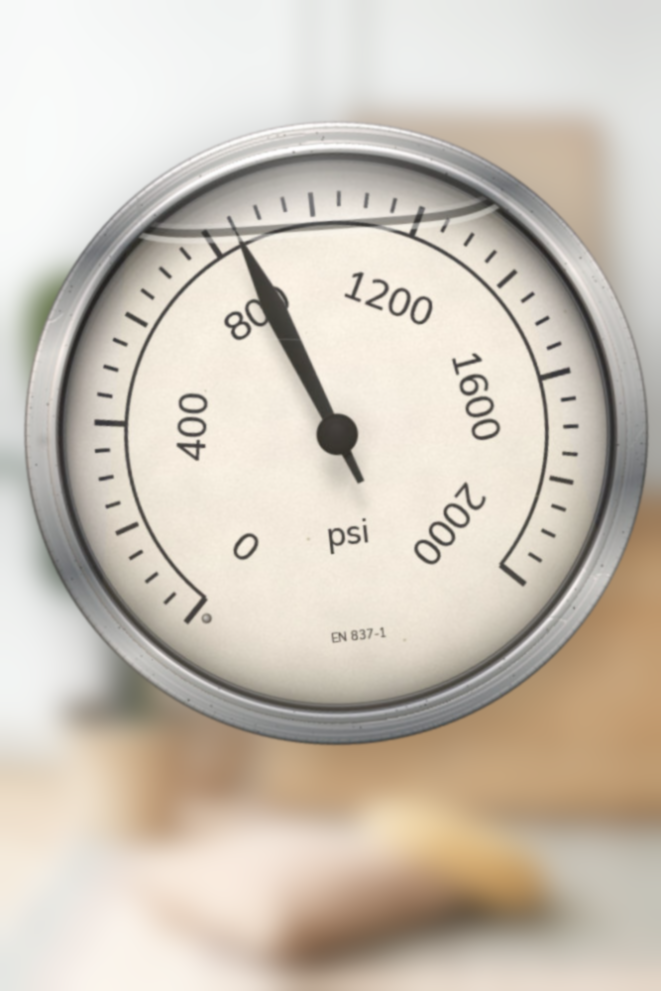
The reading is value=850 unit=psi
